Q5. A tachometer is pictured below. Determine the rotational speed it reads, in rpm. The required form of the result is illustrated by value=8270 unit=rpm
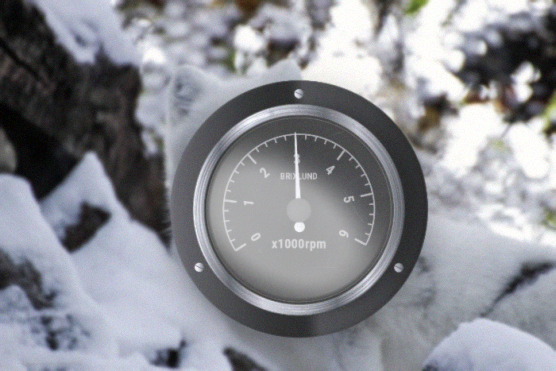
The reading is value=3000 unit=rpm
